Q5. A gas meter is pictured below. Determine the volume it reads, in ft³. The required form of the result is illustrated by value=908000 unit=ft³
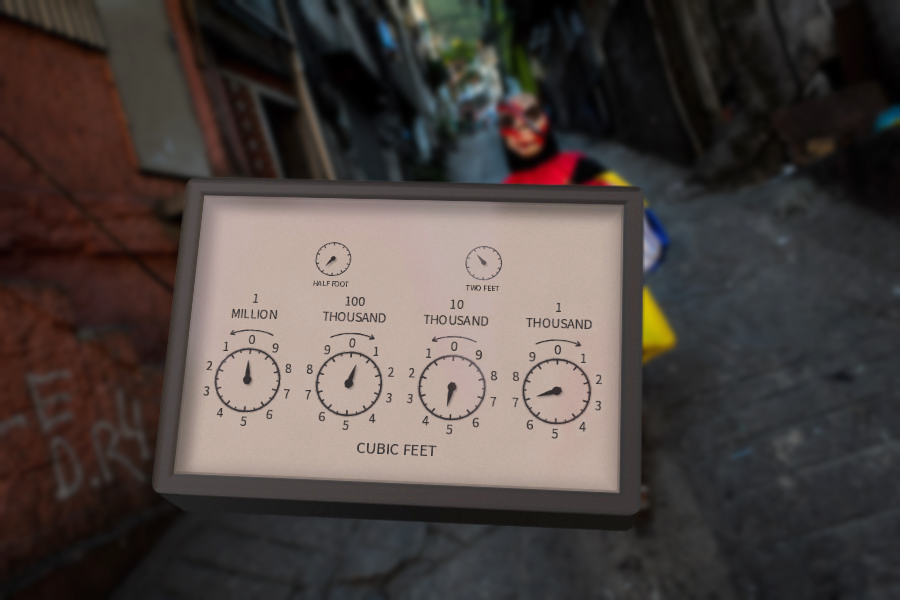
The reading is value=4700 unit=ft³
